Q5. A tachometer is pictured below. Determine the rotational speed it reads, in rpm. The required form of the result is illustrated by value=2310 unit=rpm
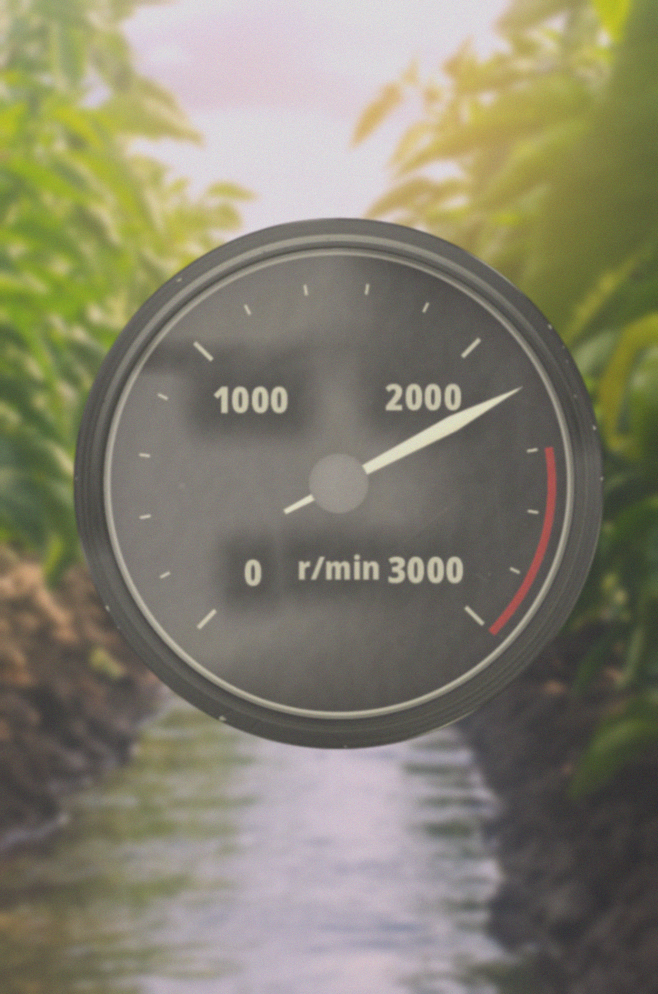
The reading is value=2200 unit=rpm
